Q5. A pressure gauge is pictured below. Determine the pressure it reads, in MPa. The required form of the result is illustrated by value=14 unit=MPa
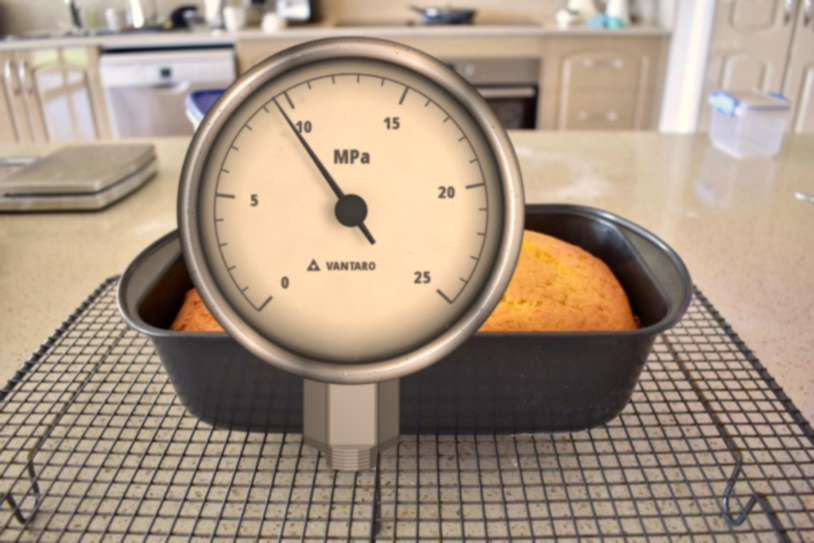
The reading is value=9.5 unit=MPa
